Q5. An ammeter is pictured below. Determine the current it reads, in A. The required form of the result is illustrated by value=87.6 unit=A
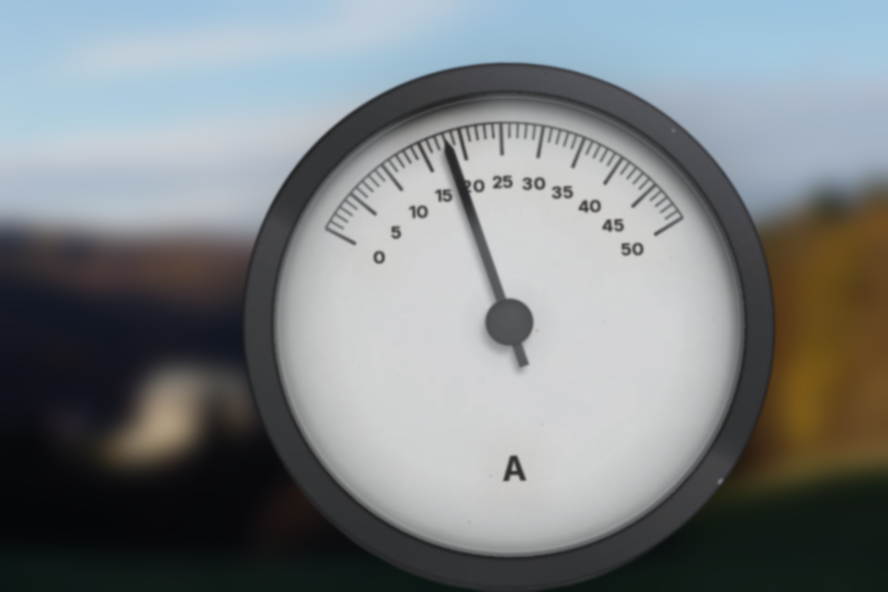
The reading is value=18 unit=A
